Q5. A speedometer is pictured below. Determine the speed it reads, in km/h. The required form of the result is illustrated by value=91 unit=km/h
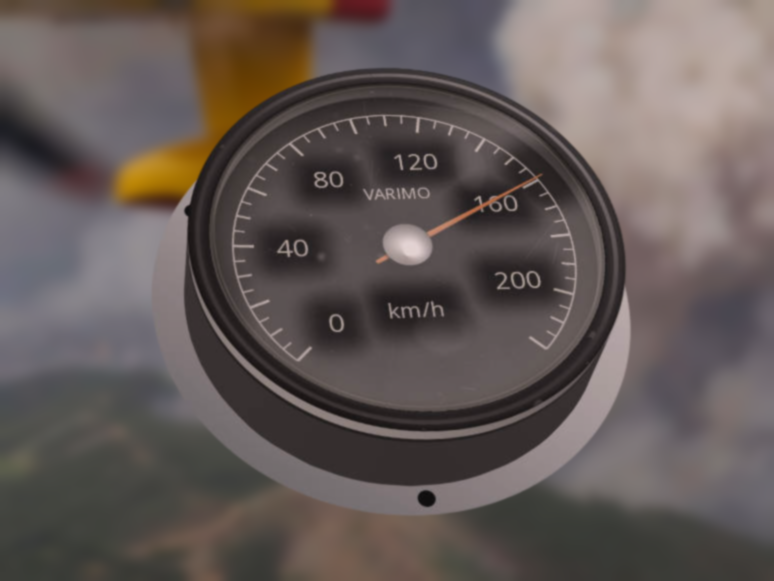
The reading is value=160 unit=km/h
